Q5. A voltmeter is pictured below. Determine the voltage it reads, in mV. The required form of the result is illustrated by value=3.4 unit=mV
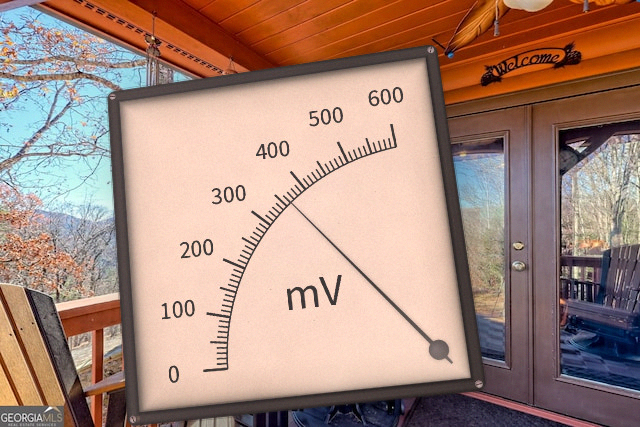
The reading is value=360 unit=mV
